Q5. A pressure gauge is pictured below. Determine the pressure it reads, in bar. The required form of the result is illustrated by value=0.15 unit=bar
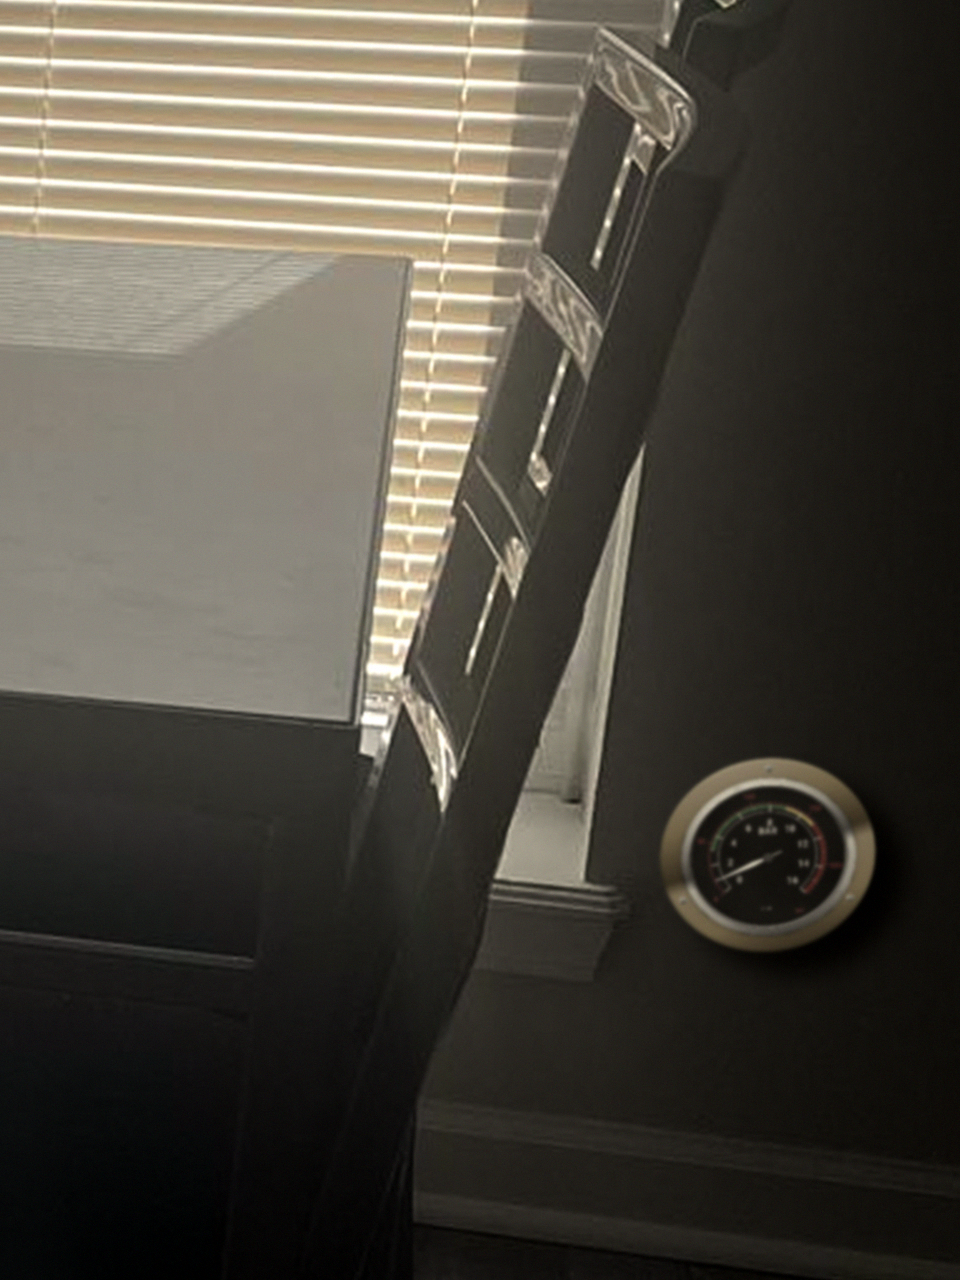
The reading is value=1 unit=bar
